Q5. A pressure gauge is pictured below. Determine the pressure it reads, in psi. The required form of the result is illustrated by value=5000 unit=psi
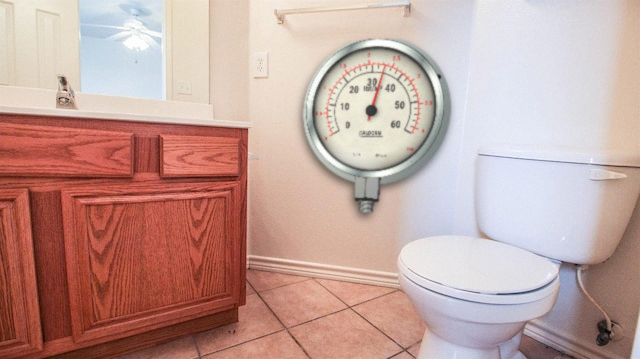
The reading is value=34 unit=psi
